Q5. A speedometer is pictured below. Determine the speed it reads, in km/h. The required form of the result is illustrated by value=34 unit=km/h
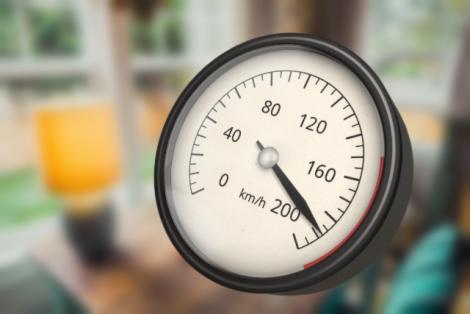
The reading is value=187.5 unit=km/h
